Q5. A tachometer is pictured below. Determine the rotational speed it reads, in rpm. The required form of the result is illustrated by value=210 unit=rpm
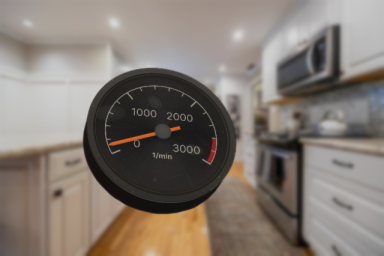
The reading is value=100 unit=rpm
